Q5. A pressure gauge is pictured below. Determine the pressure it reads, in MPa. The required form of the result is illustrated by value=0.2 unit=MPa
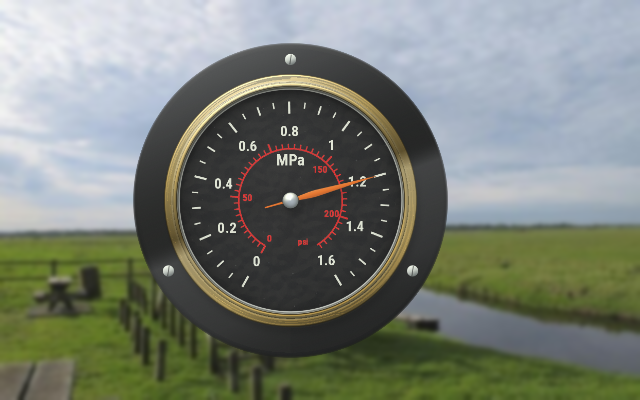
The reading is value=1.2 unit=MPa
